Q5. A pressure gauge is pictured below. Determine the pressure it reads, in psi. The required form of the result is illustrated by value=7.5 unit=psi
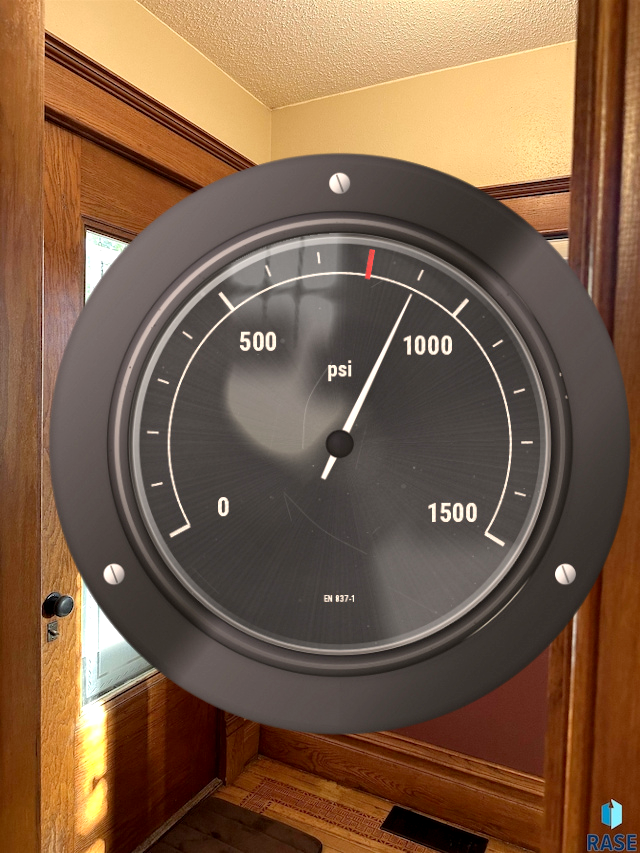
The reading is value=900 unit=psi
